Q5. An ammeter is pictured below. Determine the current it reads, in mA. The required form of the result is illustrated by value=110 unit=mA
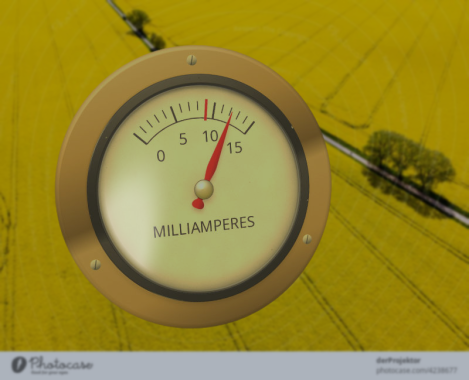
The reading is value=12 unit=mA
